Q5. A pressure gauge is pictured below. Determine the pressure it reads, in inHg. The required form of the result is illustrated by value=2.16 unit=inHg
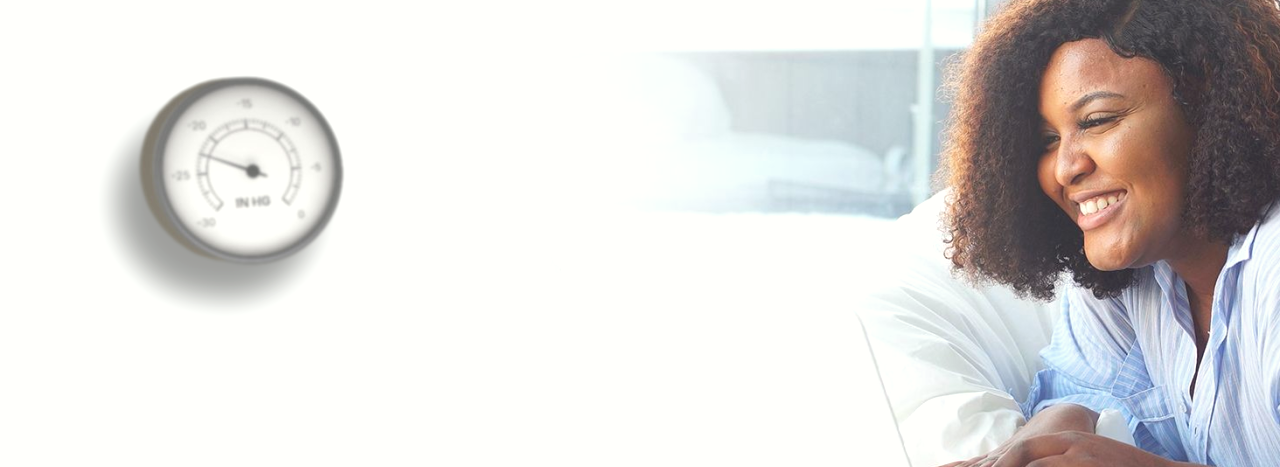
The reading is value=-22.5 unit=inHg
